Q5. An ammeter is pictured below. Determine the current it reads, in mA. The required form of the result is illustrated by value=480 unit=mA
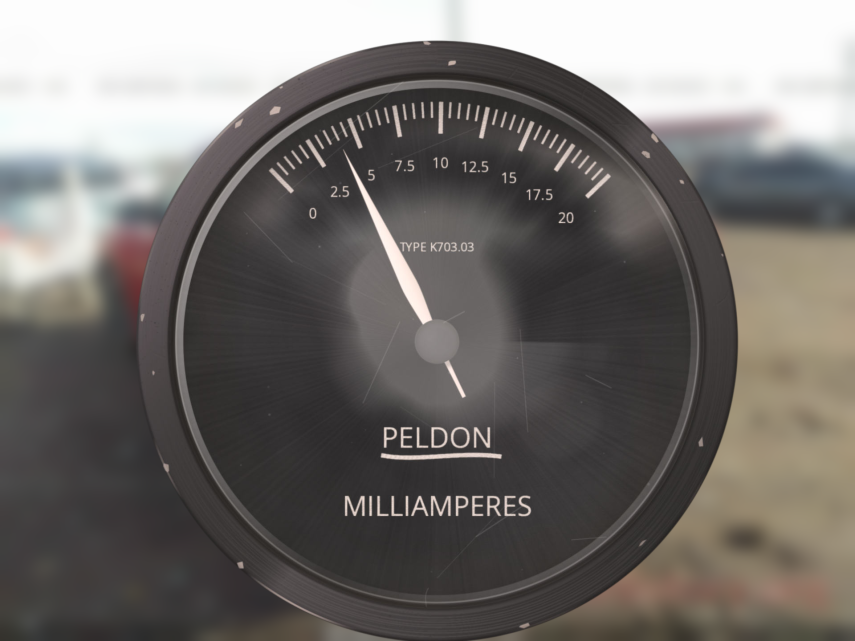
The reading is value=4 unit=mA
